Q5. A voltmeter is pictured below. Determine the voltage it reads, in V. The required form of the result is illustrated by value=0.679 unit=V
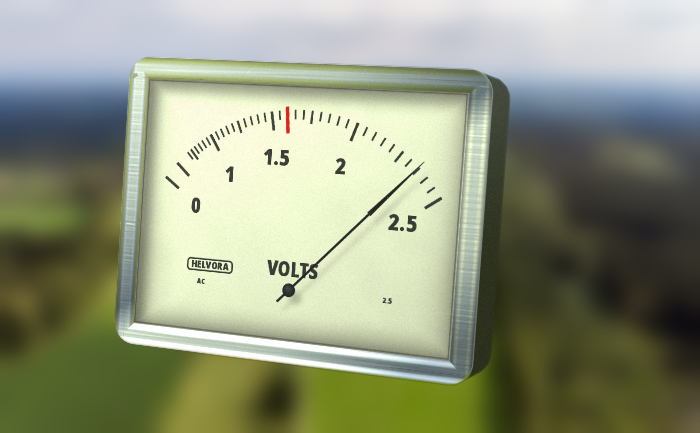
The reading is value=2.35 unit=V
